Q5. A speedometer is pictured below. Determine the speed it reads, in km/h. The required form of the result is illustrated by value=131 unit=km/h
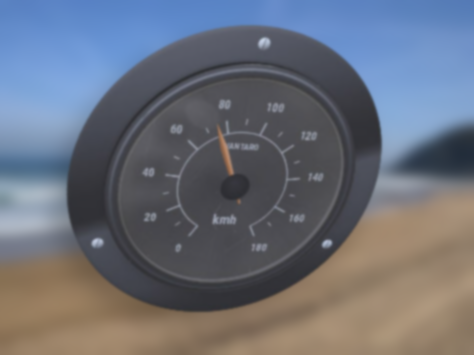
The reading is value=75 unit=km/h
